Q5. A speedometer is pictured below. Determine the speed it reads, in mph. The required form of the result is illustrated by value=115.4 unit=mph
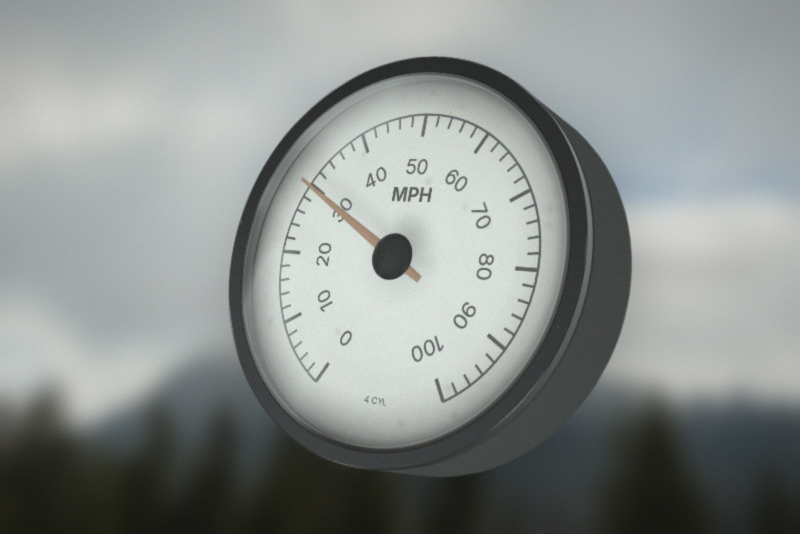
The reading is value=30 unit=mph
